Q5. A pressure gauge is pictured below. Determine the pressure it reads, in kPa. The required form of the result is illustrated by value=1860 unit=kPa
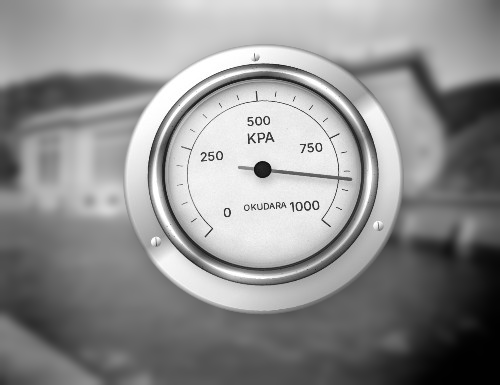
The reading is value=875 unit=kPa
